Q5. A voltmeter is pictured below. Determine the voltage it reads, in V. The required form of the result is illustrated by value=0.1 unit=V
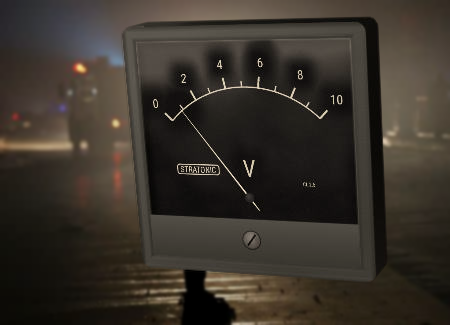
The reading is value=1 unit=V
